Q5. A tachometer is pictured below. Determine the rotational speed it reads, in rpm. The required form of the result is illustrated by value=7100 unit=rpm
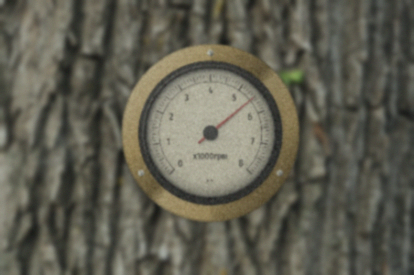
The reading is value=5500 unit=rpm
